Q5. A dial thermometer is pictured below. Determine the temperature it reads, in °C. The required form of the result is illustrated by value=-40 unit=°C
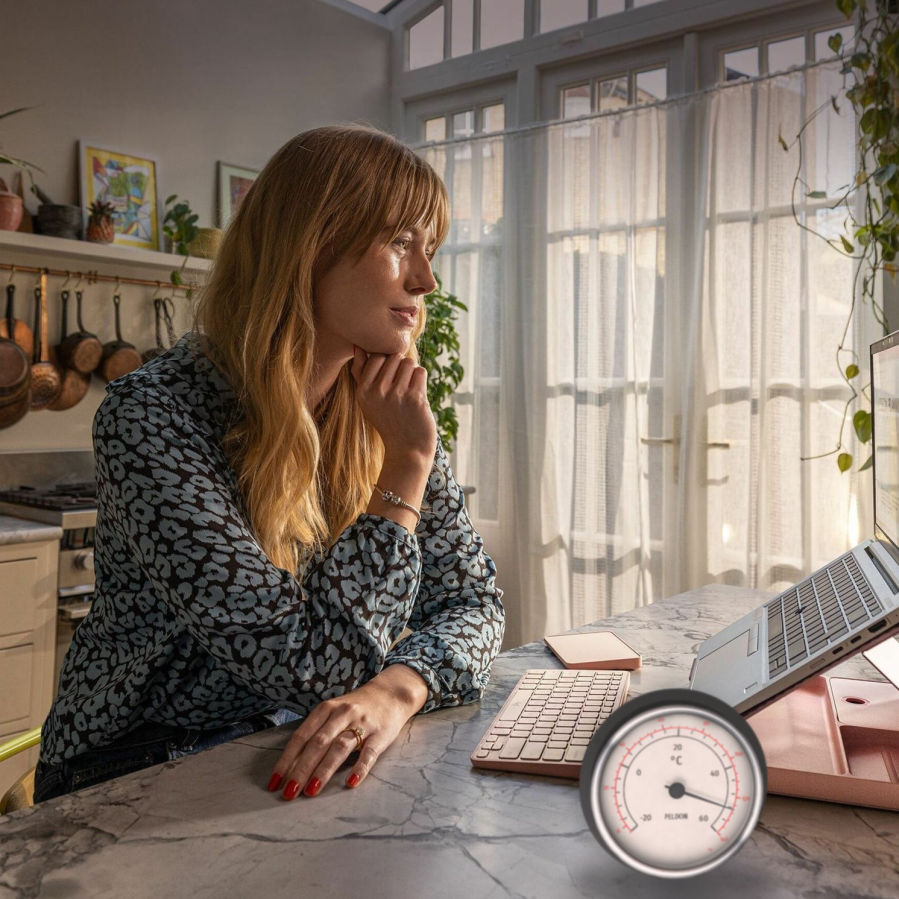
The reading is value=52 unit=°C
